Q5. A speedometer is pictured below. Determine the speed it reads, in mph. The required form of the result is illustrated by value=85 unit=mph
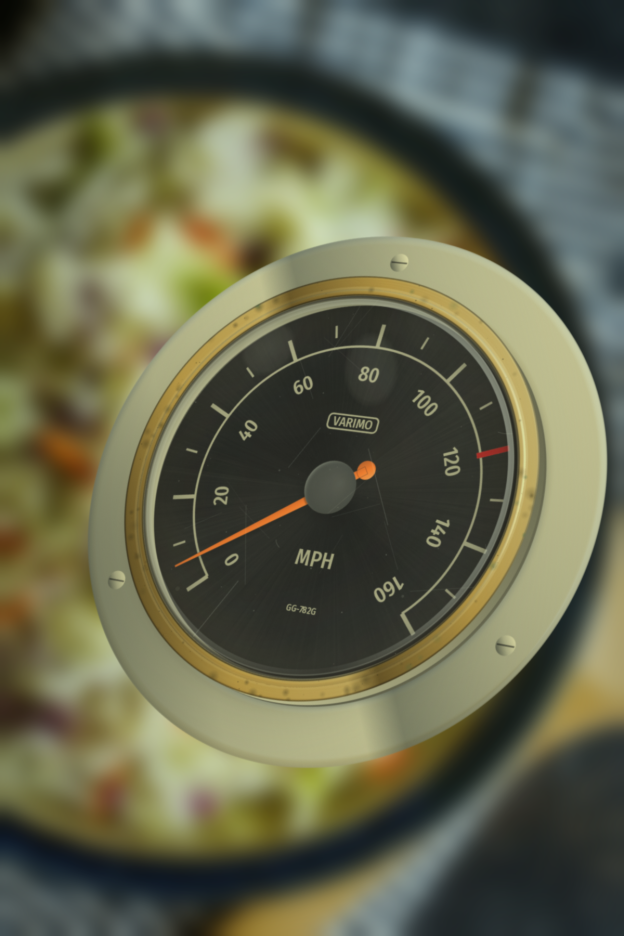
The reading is value=5 unit=mph
